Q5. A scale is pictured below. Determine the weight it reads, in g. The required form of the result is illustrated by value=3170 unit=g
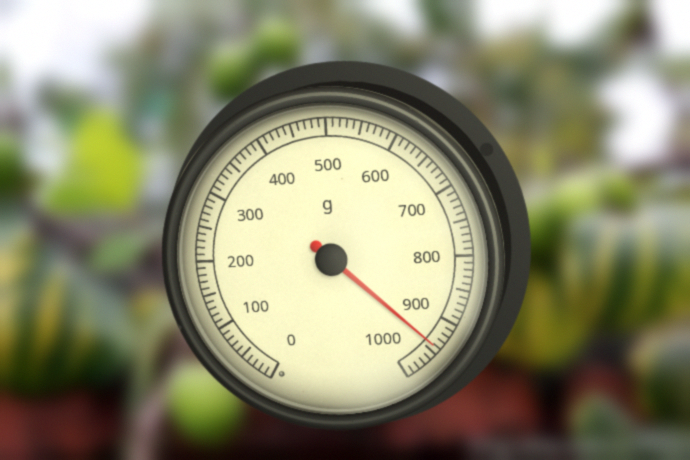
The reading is value=940 unit=g
